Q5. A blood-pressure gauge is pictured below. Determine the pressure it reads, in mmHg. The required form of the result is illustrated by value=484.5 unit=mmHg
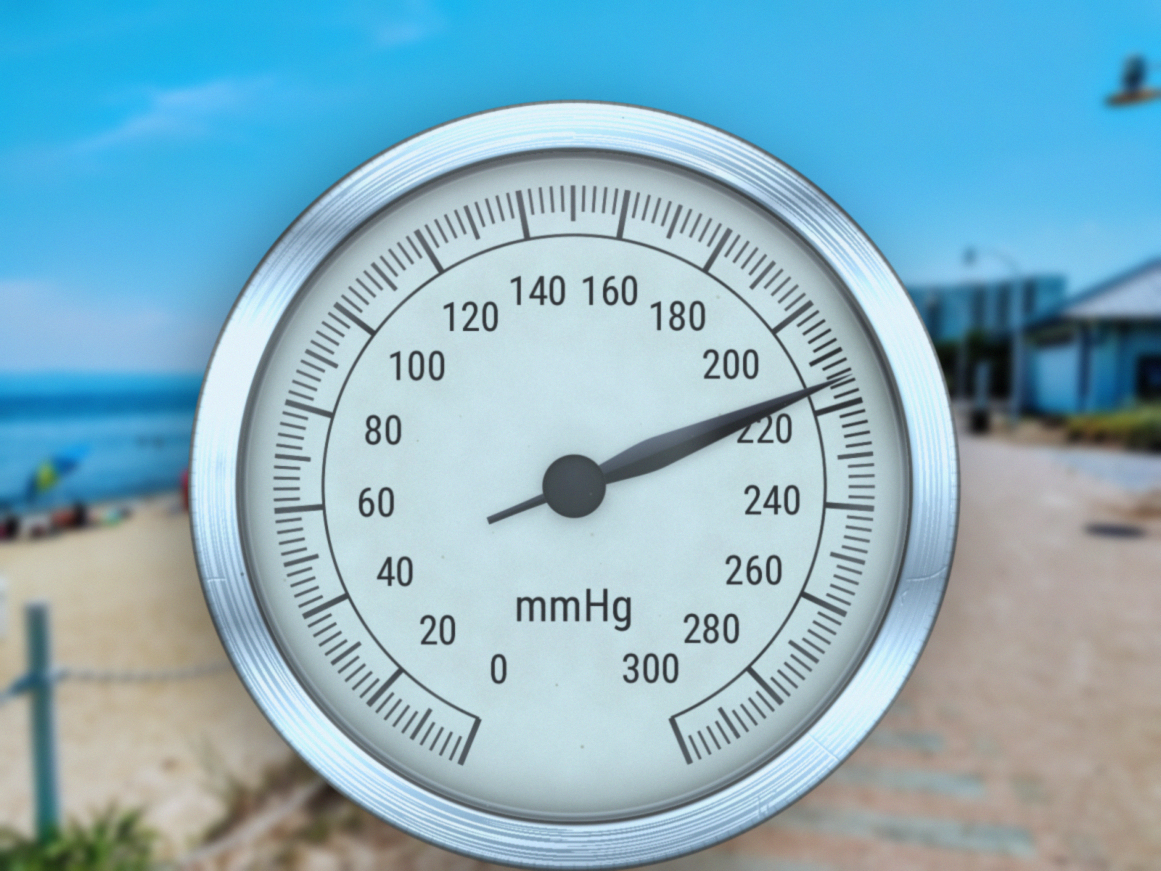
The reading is value=215 unit=mmHg
